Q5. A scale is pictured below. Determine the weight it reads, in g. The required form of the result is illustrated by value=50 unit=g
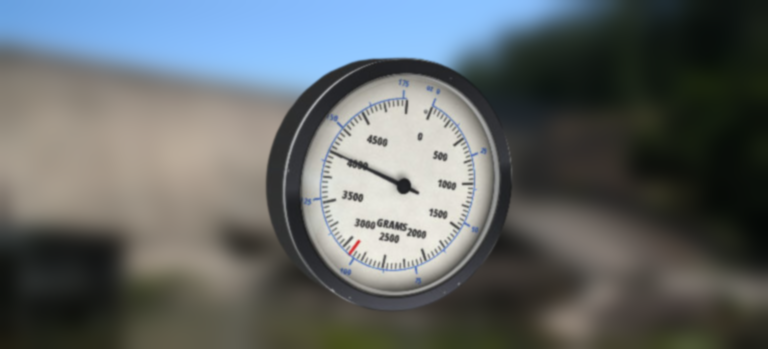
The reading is value=4000 unit=g
